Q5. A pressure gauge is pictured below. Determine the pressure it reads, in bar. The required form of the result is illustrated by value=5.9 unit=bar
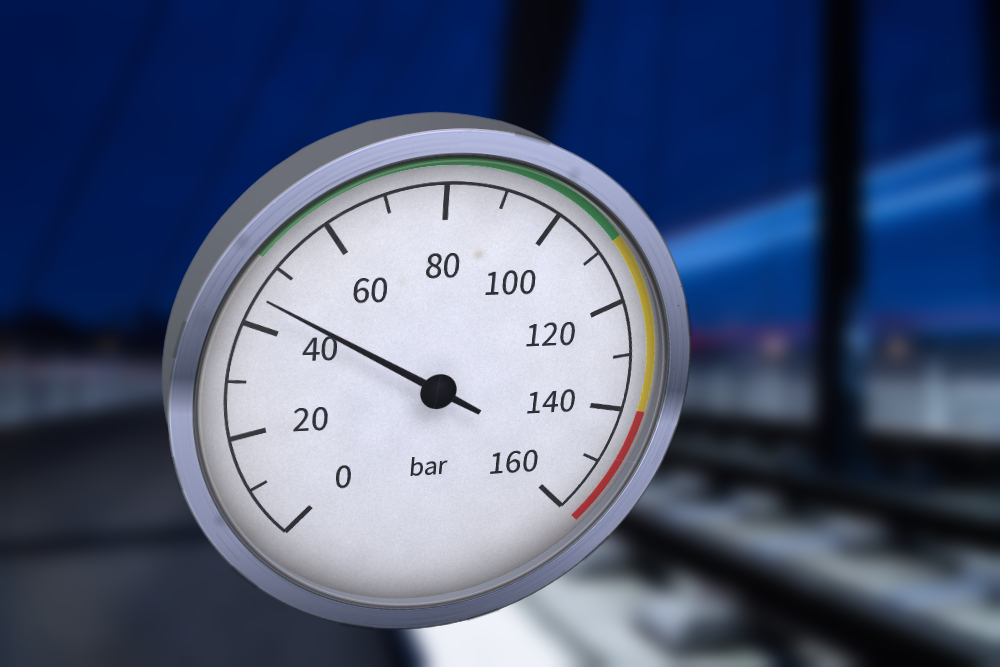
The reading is value=45 unit=bar
